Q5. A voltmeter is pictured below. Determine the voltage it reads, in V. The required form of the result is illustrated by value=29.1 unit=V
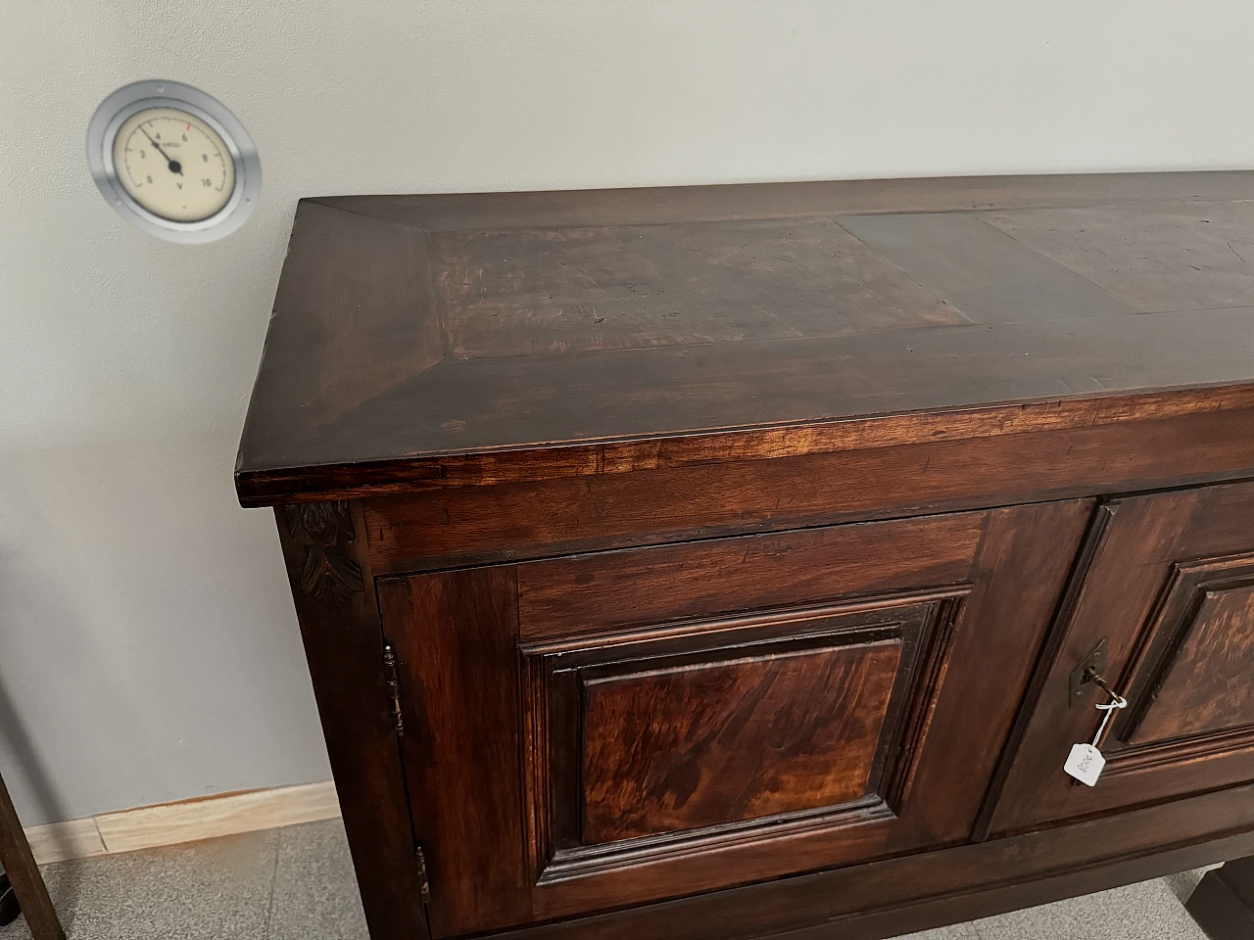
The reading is value=3.5 unit=V
